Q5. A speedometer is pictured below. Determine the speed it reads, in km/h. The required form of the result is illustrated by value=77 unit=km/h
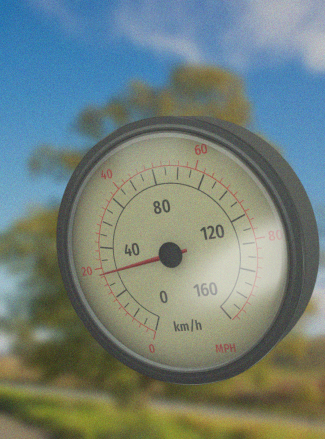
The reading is value=30 unit=km/h
